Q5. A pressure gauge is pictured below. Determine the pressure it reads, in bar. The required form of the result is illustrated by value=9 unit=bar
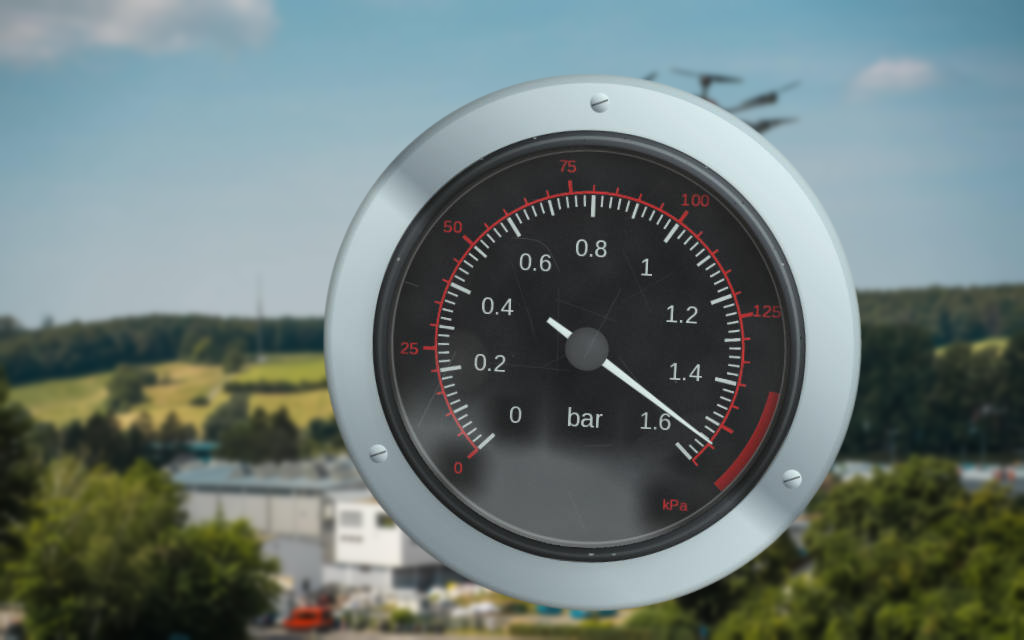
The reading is value=1.54 unit=bar
